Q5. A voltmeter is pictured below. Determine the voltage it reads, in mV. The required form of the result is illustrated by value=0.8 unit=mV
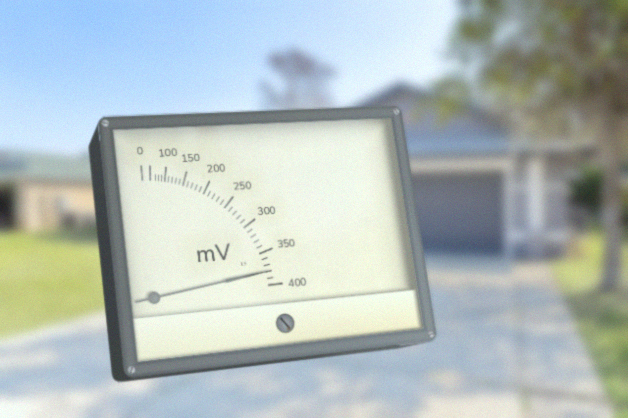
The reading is value=380 unit=mV
